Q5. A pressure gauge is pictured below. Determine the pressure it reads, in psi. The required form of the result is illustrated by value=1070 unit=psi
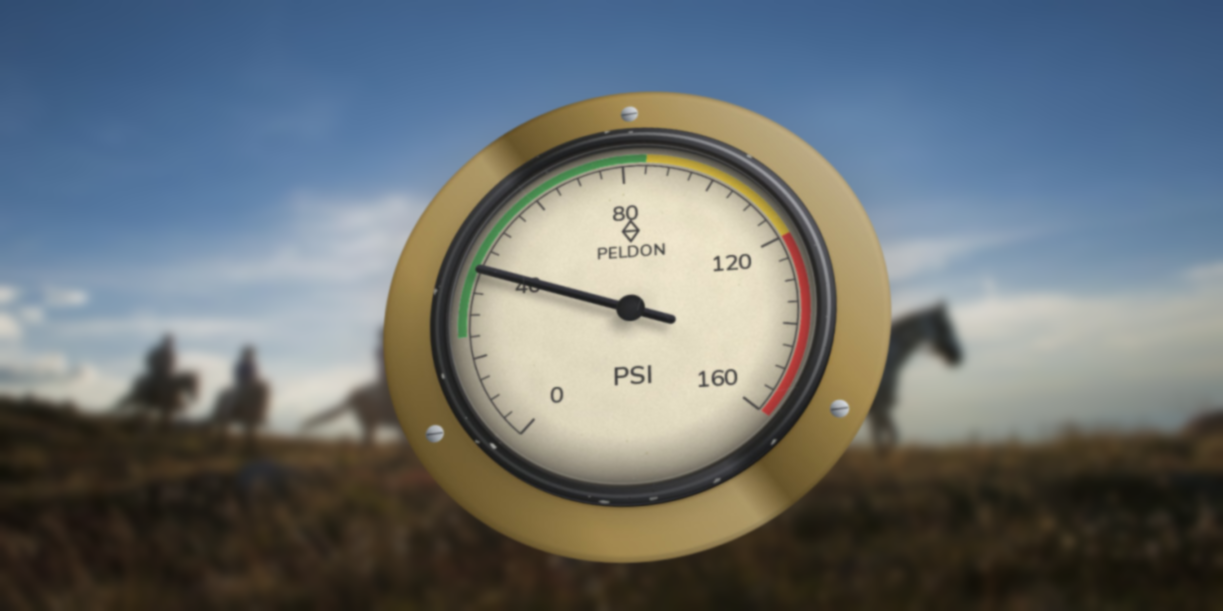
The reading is value=40 unit=psi
